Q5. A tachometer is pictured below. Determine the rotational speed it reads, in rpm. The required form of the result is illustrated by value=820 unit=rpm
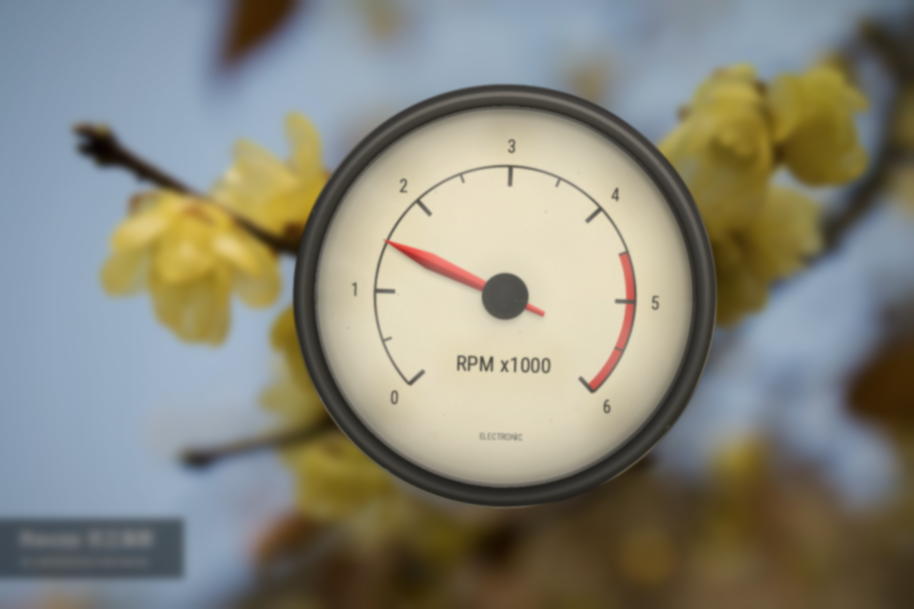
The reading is value=1500 unit=rpm
